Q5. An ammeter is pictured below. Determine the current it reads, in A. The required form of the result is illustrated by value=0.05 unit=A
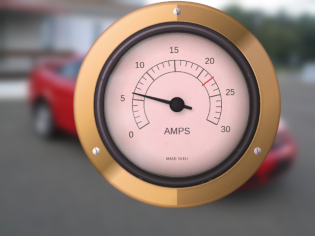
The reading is value=6 unit=A
